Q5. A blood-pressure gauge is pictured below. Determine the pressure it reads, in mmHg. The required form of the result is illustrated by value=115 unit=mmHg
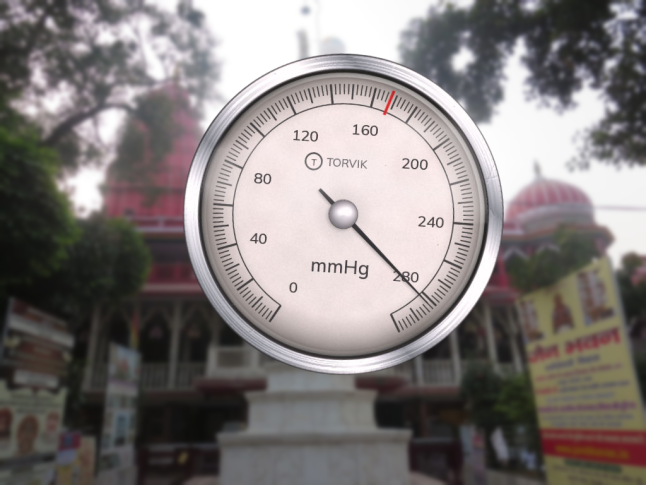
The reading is value=282 unit=mmHg
